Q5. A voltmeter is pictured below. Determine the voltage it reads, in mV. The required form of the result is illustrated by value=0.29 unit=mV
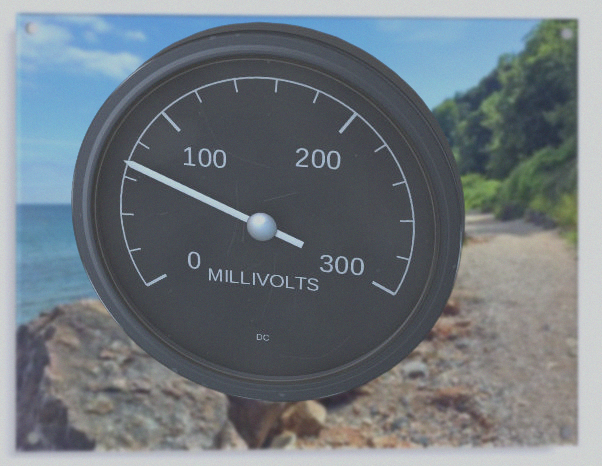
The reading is value=70 unit=mV
